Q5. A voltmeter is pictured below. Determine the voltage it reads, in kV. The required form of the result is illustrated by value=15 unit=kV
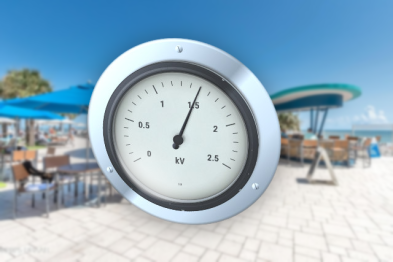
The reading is value=1.5 unit=kV
